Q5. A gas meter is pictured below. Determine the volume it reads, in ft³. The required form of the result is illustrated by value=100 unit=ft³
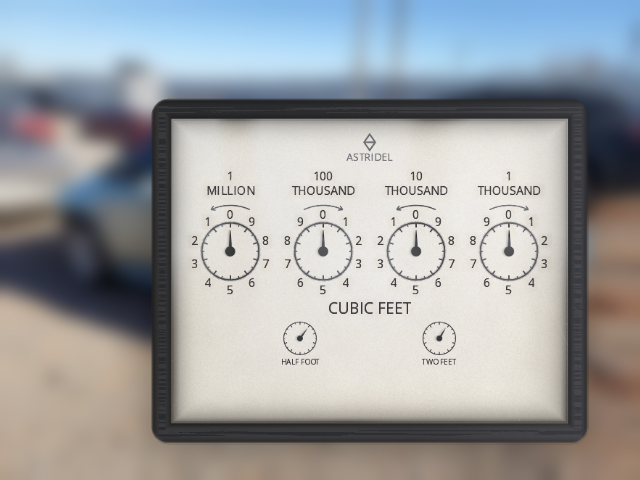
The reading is value=0 unit=ft³
